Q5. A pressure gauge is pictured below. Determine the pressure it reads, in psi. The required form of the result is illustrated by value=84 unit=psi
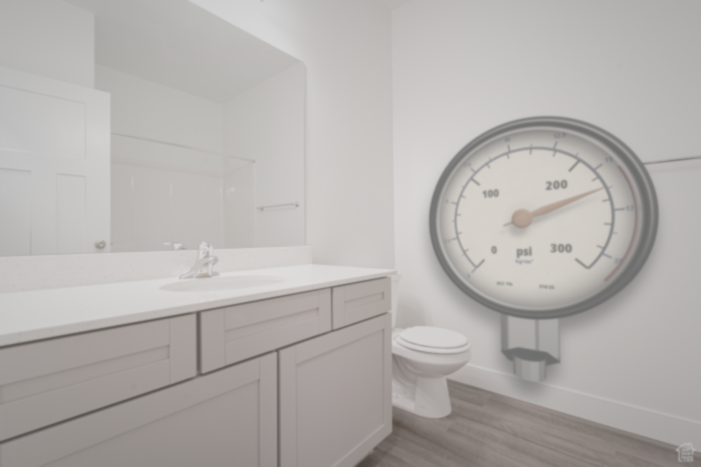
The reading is value=230 unit=psi
